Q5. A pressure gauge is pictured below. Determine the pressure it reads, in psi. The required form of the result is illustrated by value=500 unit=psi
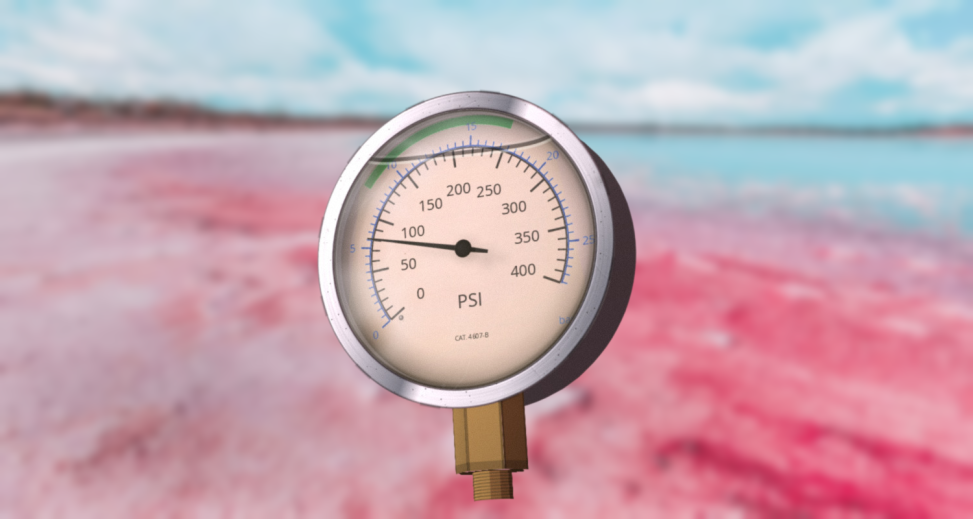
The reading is value=80 unit=psi
